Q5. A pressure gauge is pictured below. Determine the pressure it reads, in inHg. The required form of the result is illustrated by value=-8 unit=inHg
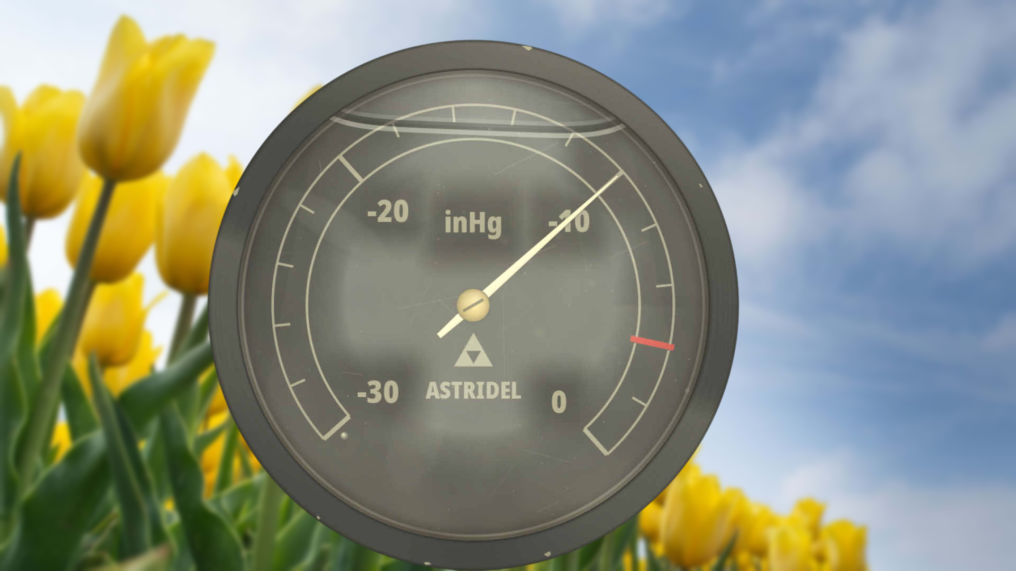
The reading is value=-10 unit=inHg
